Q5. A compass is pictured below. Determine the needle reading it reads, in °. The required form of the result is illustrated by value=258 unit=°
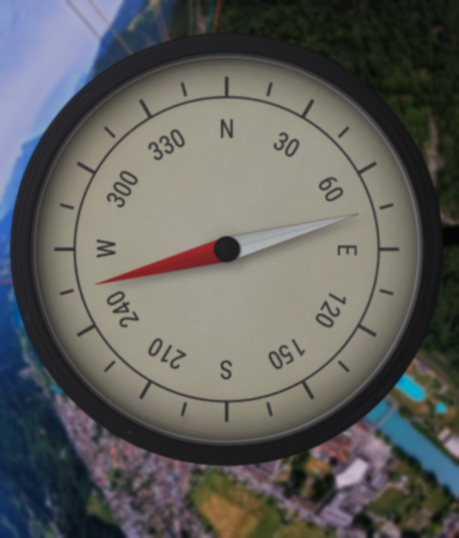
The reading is value=255 unit=°
